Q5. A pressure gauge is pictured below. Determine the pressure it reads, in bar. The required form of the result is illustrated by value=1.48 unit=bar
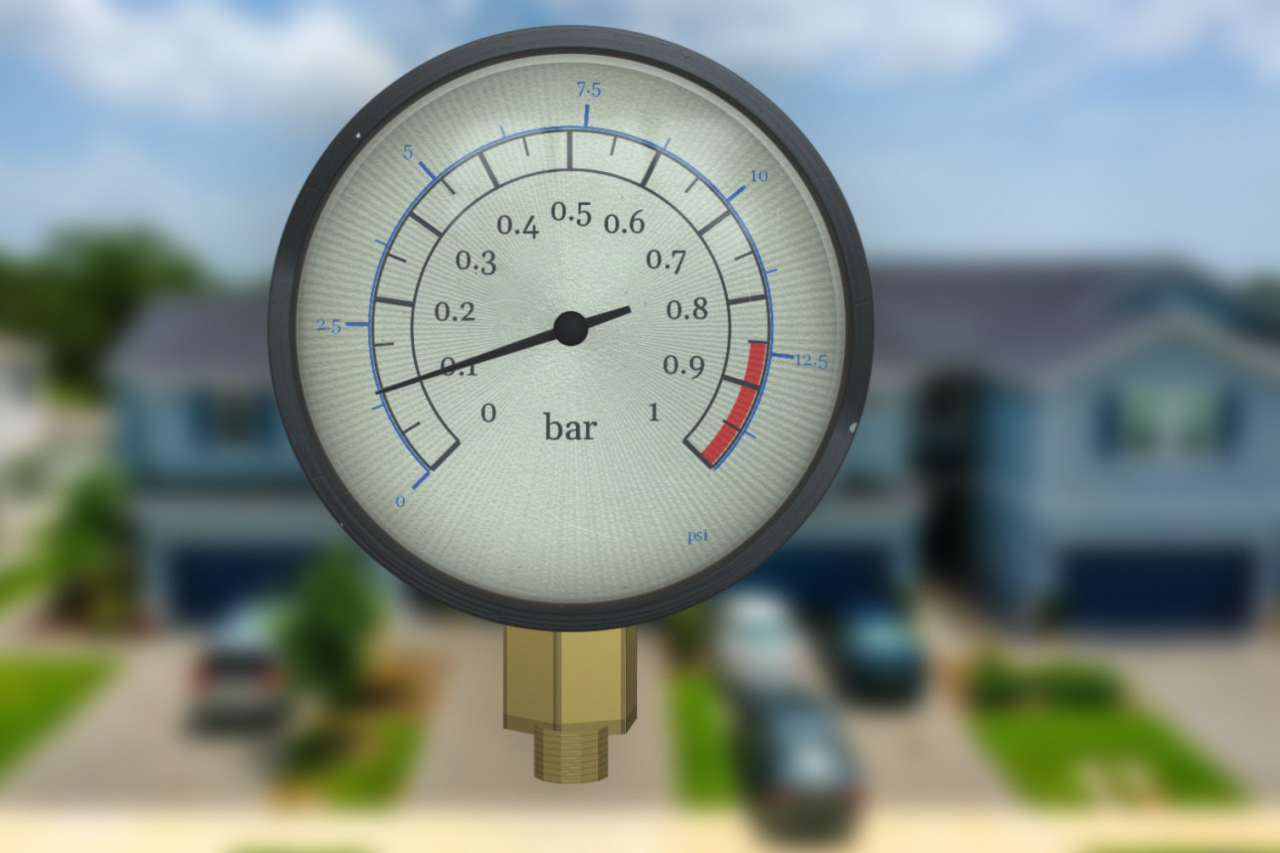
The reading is value=0.1 unit=bar
